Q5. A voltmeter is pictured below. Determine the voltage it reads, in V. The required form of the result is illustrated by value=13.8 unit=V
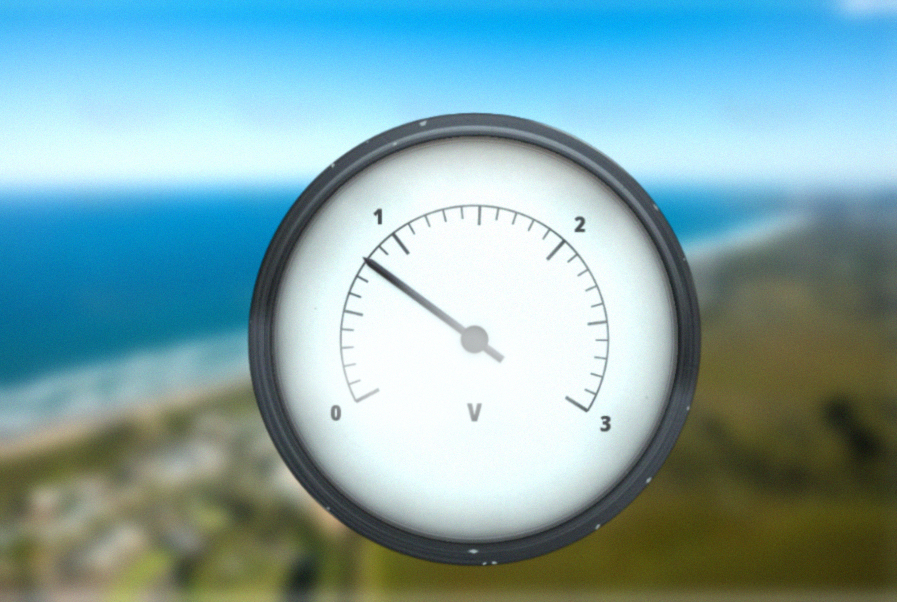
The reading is value=0.8 unit=V
